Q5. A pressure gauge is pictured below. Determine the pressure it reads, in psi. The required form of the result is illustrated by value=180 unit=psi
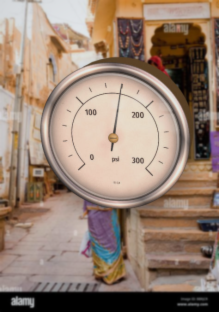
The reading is value=160 unit=psi
